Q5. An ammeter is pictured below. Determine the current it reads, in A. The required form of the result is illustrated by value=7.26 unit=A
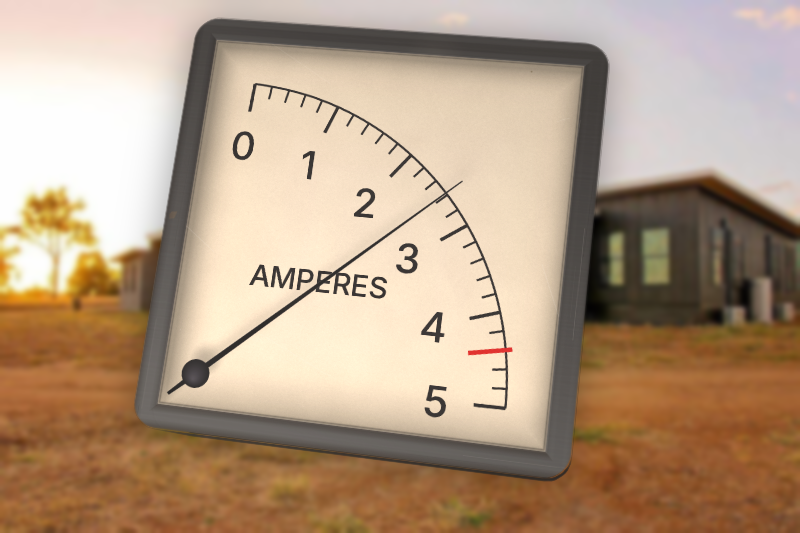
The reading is value=2.6 unit=A
